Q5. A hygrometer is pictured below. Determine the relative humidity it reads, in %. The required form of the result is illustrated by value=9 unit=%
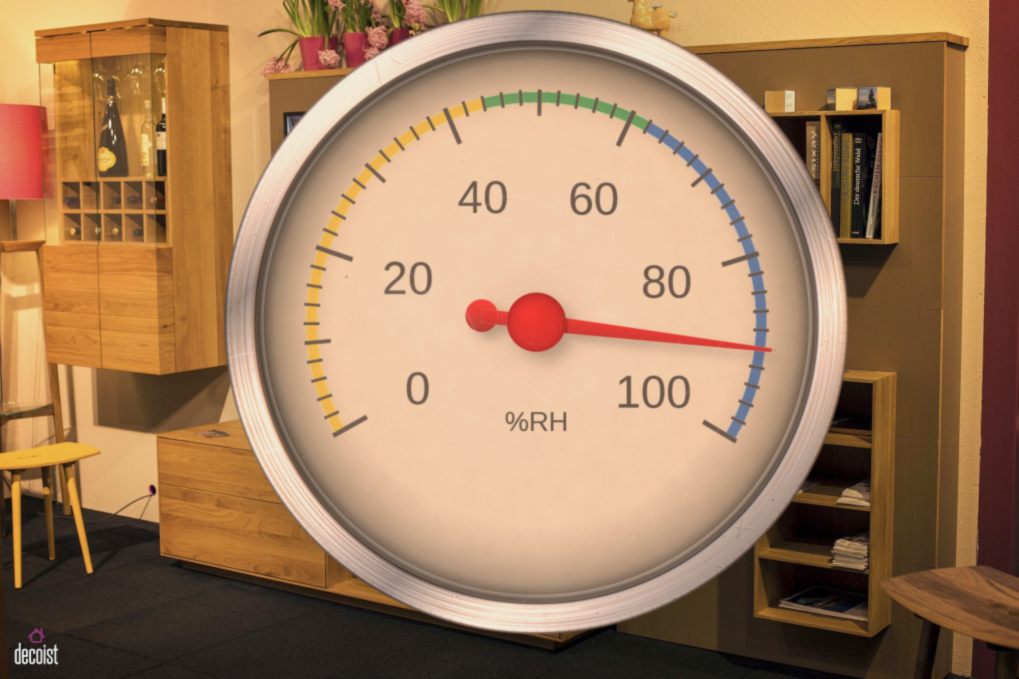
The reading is value=90 unit=%
